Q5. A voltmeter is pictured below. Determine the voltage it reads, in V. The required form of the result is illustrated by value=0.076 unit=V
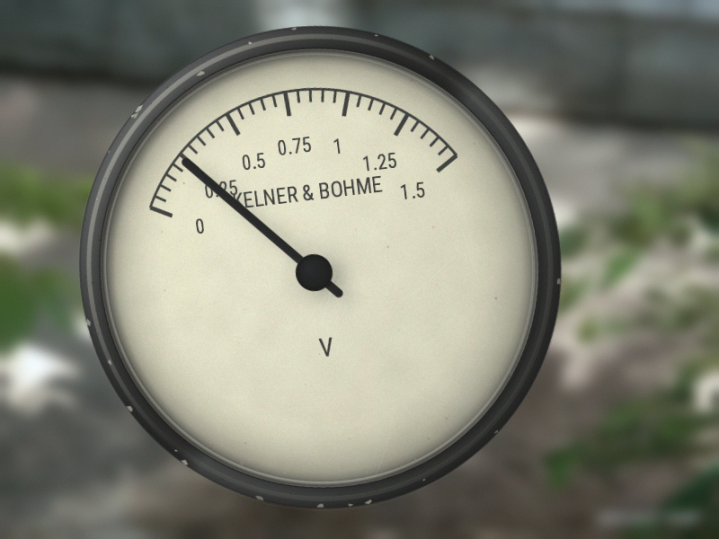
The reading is value=0.25 unit=V
